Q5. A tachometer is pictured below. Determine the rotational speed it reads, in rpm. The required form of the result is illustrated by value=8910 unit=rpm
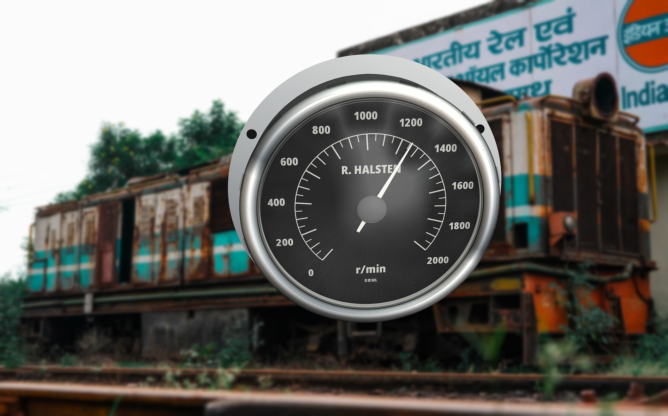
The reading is value=1250 unit=rpm
